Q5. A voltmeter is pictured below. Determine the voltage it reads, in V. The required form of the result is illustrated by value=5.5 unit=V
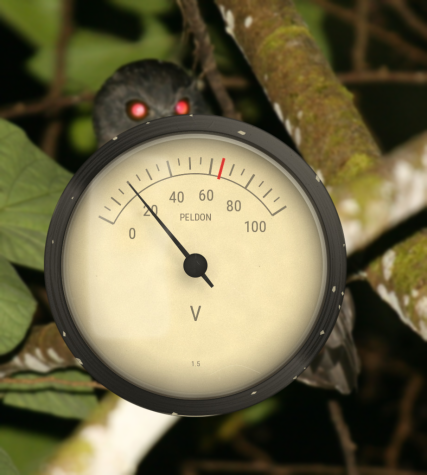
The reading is value=20 unit=V
